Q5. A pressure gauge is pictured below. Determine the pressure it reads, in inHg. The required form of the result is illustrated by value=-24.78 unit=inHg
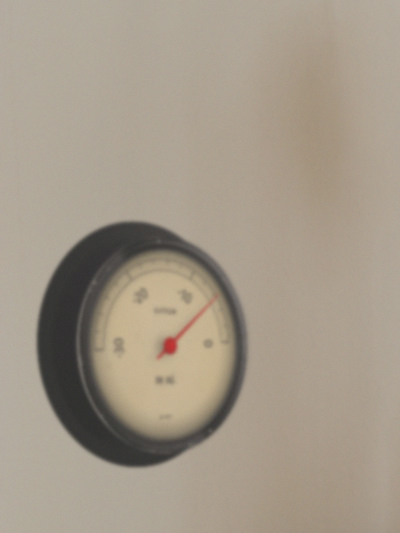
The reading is value=-6 unit=inHg
